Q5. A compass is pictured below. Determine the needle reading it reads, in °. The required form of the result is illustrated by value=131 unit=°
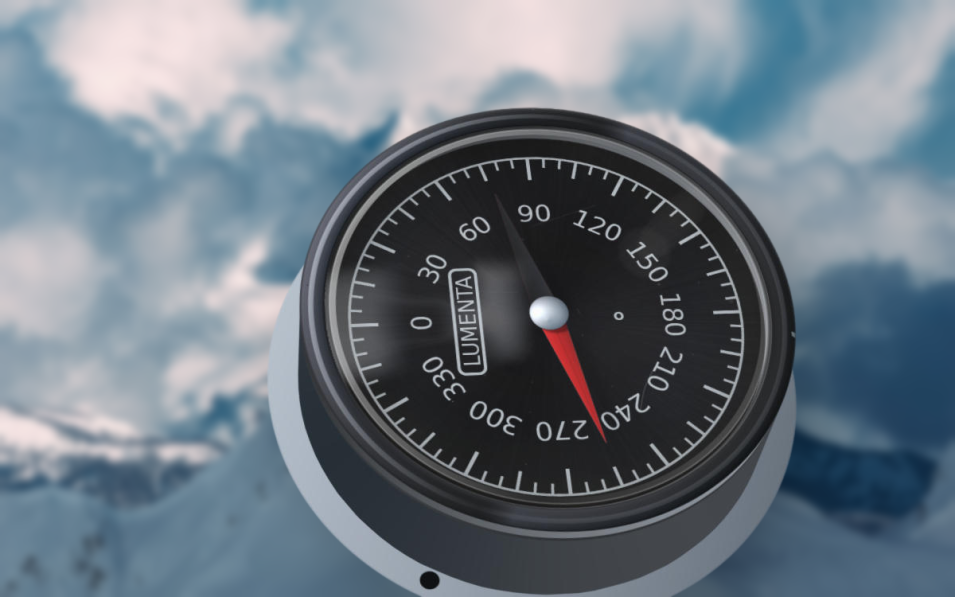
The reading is value=255 unit=°
